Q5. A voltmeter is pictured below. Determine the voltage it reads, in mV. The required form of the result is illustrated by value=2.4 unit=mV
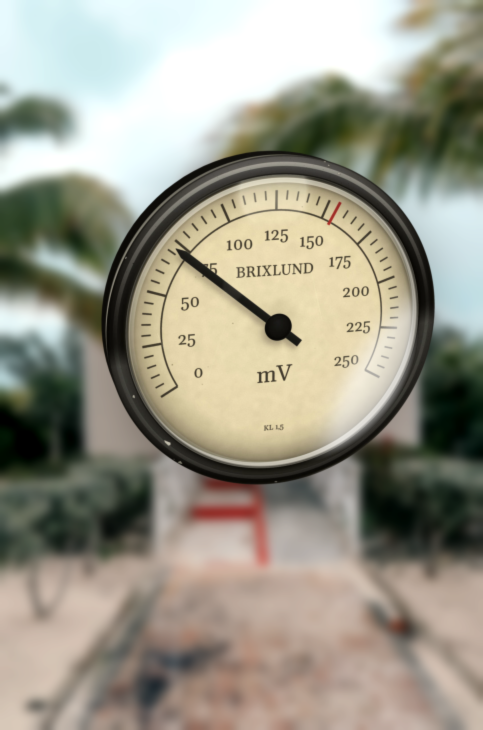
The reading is value=72.5 unit=mV
